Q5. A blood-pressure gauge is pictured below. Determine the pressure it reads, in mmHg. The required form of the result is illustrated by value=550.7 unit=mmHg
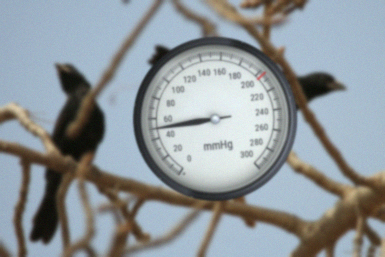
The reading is value=50 unit=mmHg
